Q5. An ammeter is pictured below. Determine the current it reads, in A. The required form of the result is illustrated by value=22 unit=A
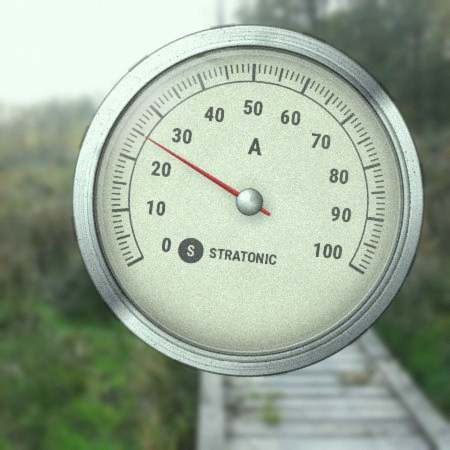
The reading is value=25 unit=A
